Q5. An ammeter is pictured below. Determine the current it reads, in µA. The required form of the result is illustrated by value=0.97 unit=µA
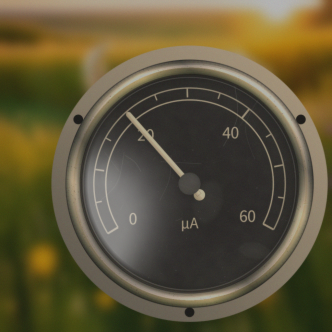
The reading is value=20 unit=µA
